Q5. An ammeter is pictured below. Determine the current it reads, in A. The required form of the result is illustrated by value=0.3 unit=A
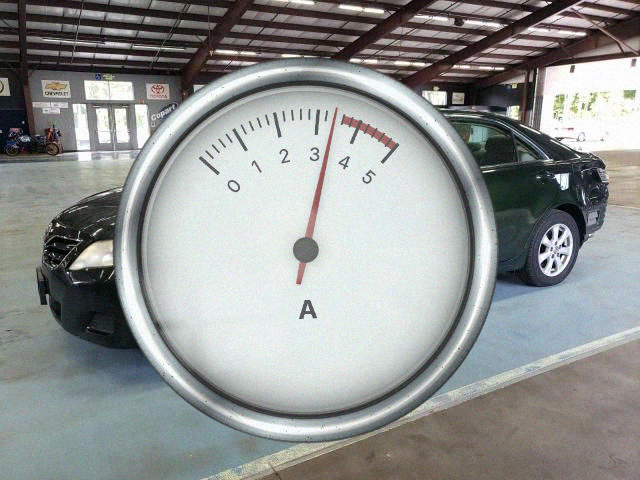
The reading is value=3.4 unit=A
